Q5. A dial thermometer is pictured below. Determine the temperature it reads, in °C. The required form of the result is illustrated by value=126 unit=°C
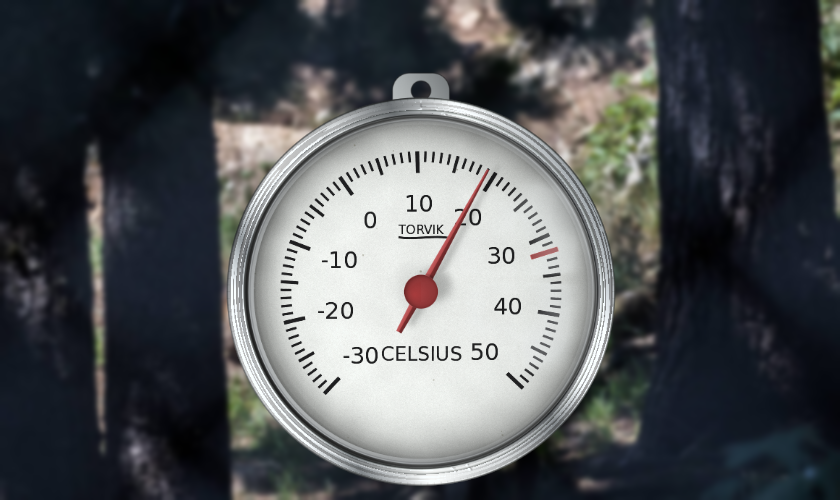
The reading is value=19 unit=°C
